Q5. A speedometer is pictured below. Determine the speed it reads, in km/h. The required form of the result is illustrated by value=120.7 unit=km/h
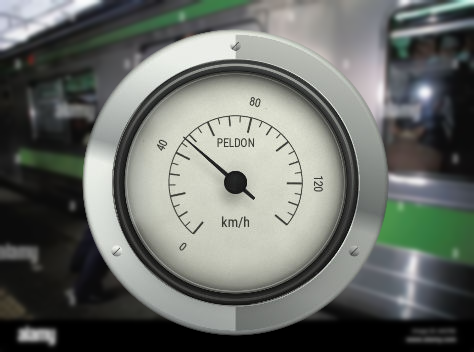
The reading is value=47.5 unit=km/h
